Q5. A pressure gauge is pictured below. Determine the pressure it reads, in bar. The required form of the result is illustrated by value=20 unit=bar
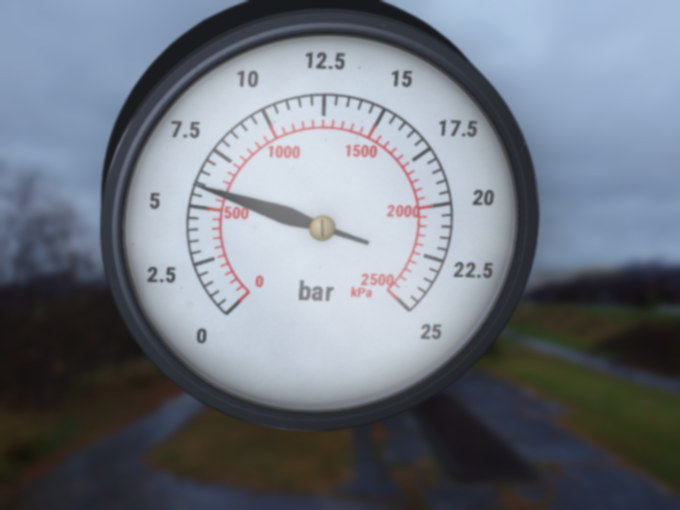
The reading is value=6 unit=bar
